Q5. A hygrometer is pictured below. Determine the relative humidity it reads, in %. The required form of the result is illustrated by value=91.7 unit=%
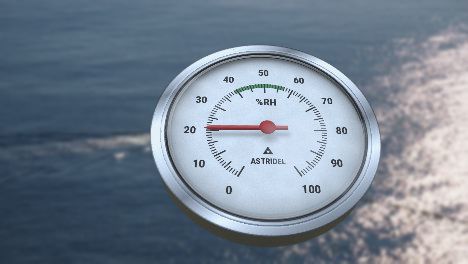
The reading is value=20 unit=%
